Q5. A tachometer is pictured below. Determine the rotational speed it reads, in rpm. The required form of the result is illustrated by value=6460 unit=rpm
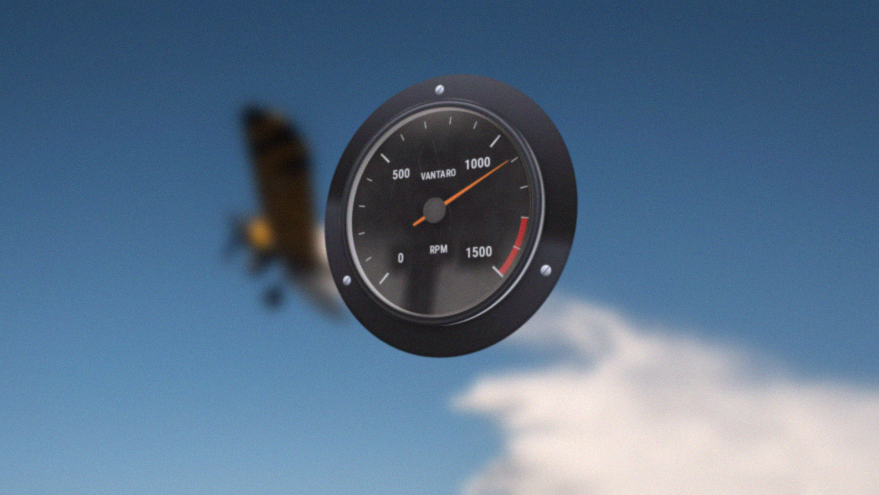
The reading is value=1100 unit=rpm
